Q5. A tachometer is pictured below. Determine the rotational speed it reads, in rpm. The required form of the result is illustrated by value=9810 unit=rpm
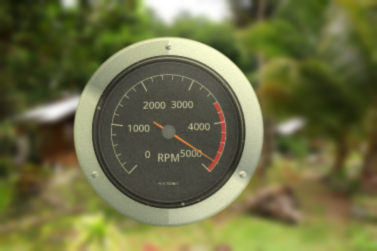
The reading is value=4800 unit=rpm
